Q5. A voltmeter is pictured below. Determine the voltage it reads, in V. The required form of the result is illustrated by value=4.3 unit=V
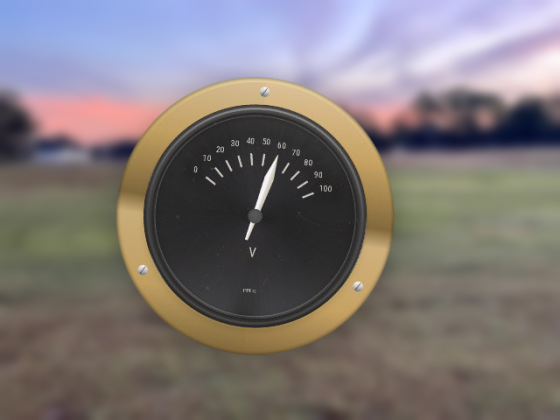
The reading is value=60 unit=V
